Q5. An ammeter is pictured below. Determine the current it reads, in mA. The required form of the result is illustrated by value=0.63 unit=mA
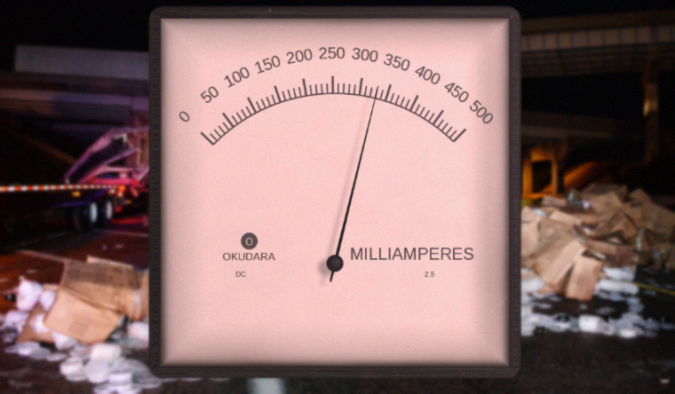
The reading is value=330 unit=mA
